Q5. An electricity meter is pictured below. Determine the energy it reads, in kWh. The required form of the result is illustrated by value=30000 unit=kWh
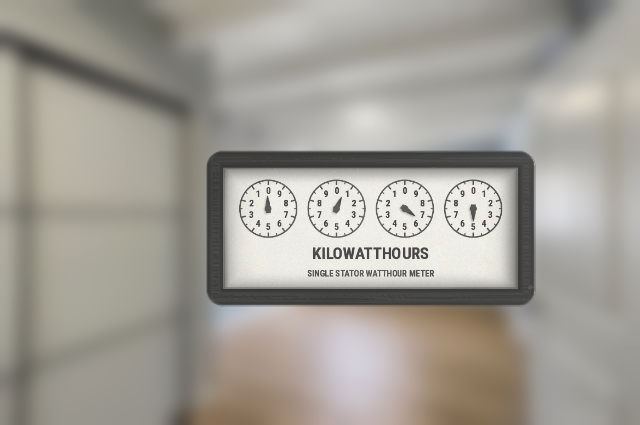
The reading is value=65 unit=kWh
